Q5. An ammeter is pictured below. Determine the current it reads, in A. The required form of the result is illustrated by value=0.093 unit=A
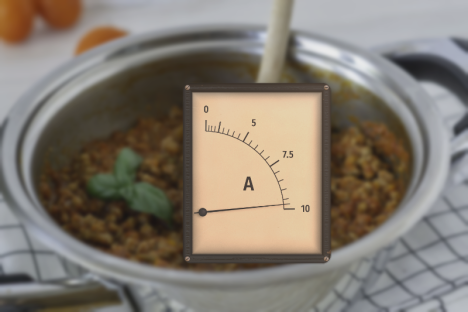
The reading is value=9.75 unit=A
